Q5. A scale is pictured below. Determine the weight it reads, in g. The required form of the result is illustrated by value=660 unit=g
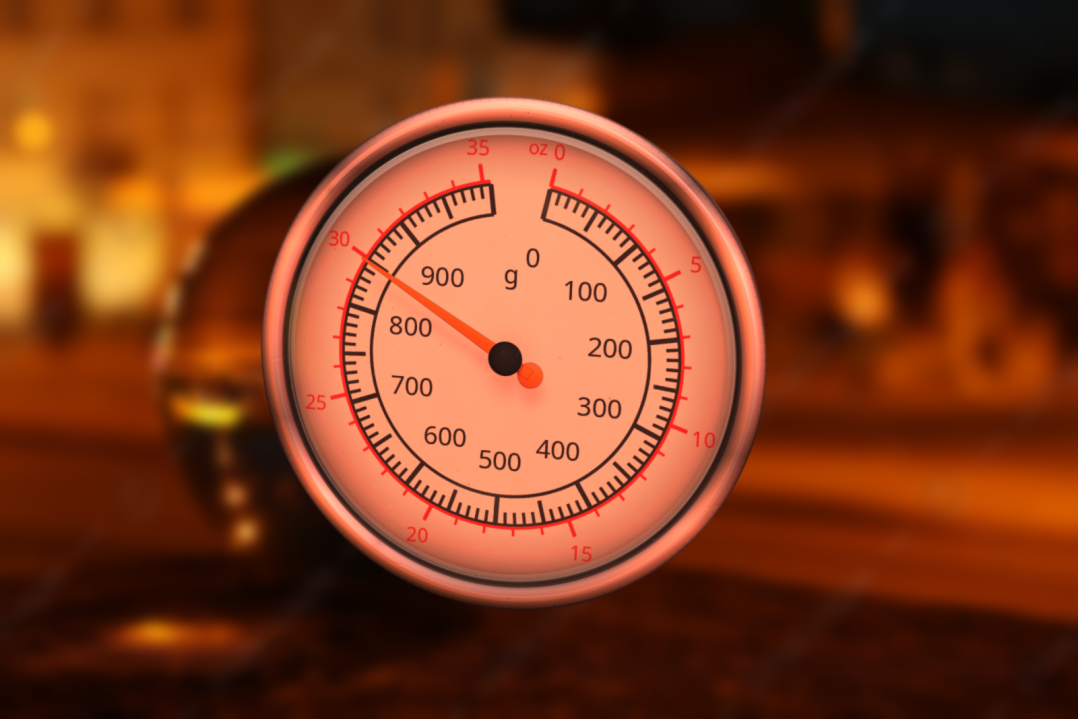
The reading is value=850 unit=g
